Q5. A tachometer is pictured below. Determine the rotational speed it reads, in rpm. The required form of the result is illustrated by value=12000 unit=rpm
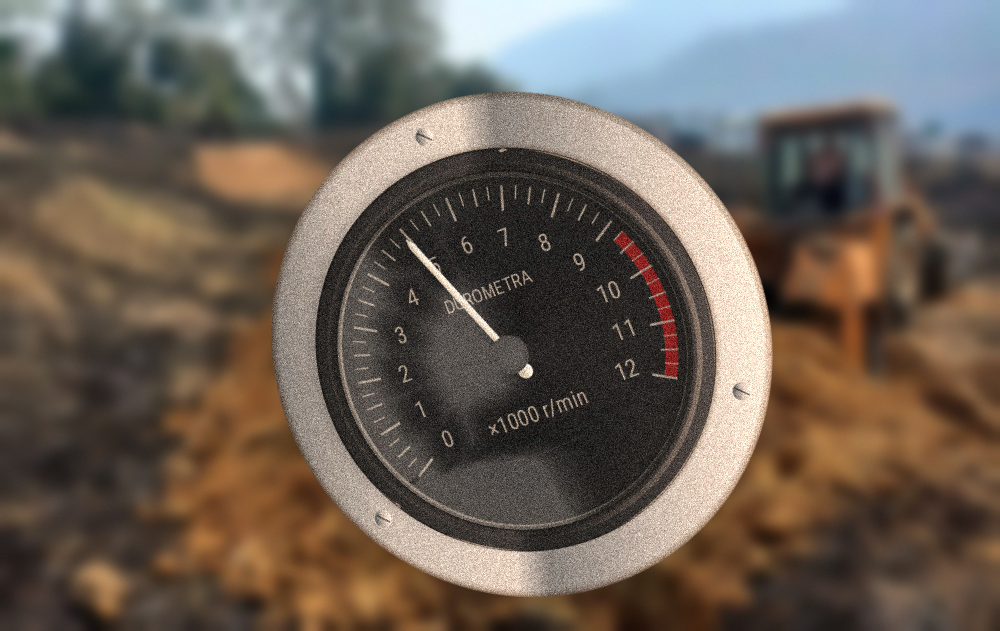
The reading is value=5000 unit=rpm
